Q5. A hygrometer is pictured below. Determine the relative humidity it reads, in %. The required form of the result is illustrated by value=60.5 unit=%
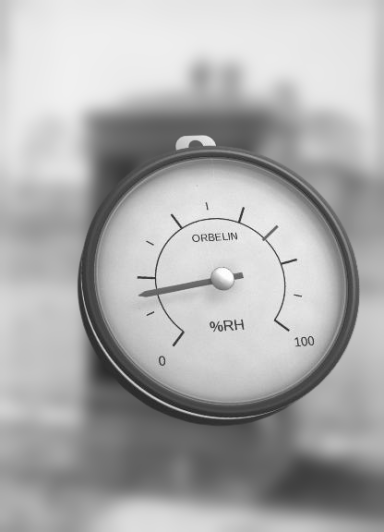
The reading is value=15 unit=%
